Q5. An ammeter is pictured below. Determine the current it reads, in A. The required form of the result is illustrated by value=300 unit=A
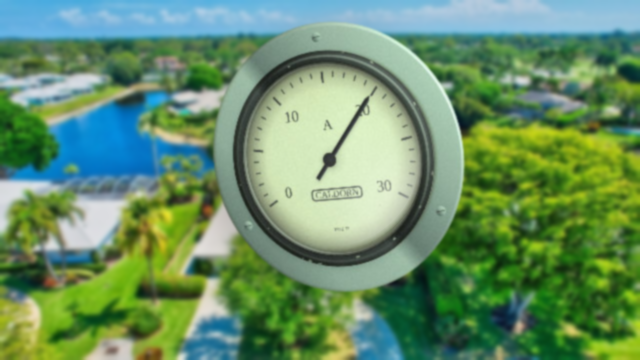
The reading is value=20 unit=A
